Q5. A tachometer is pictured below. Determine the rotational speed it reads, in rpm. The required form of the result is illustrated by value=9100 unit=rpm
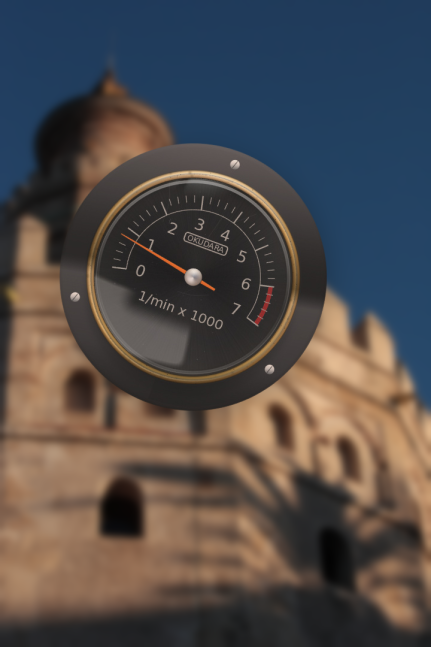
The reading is value=800 unit=rpm
